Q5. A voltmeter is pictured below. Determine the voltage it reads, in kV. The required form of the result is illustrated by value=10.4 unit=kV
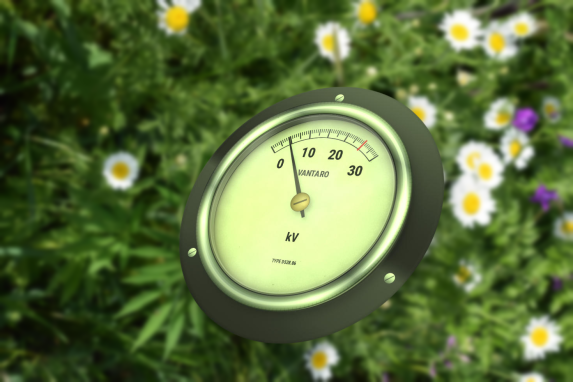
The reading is value=5 unit=kV
